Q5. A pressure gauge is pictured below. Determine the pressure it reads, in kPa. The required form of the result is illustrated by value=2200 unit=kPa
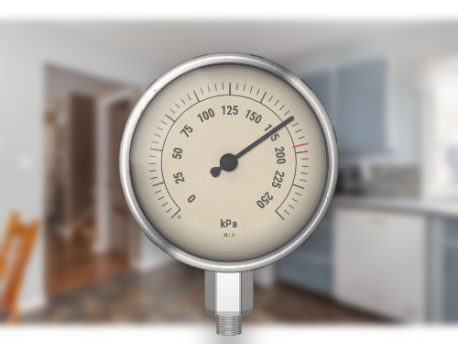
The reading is value=175 unit=kPa
